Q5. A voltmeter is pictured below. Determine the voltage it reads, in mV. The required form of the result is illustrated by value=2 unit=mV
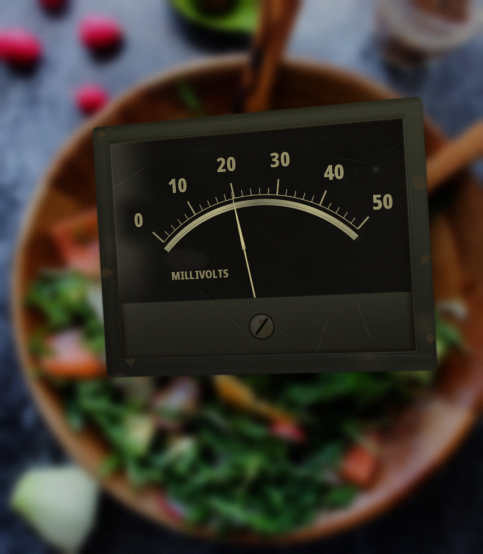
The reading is value=20 unit=mV
